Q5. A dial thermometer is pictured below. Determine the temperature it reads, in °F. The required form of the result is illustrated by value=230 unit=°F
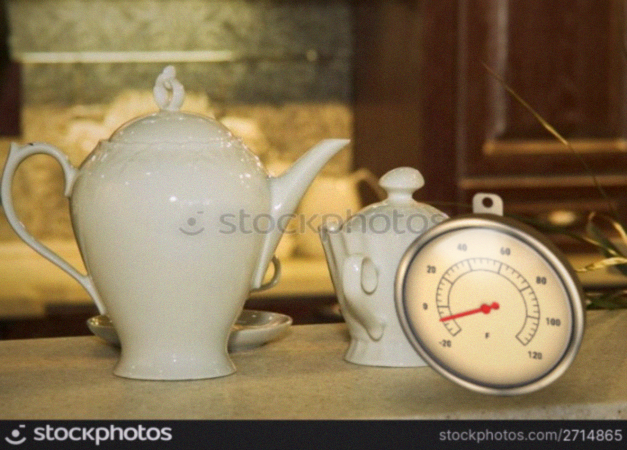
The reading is value=-8 unit=°F
